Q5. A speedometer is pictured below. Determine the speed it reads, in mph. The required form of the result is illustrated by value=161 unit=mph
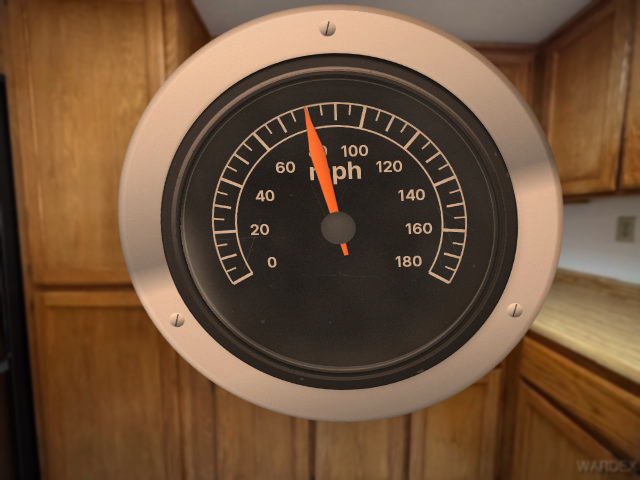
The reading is value=80 unit=mph
